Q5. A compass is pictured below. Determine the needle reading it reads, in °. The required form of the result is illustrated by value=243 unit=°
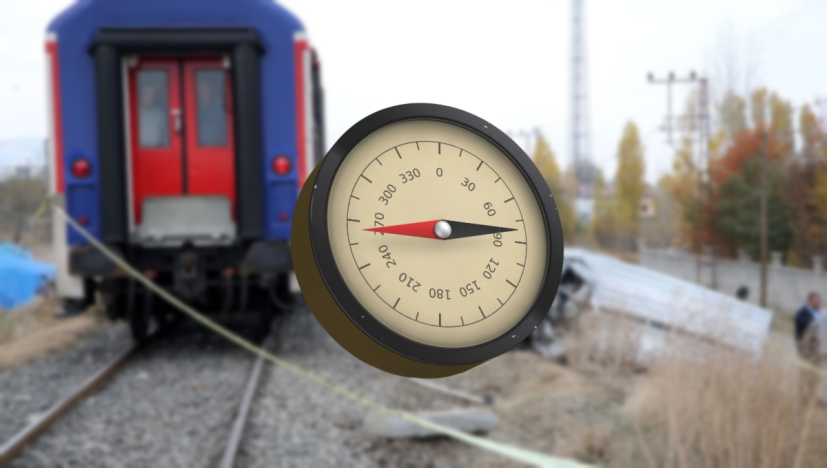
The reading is value=262.5 unit=°
